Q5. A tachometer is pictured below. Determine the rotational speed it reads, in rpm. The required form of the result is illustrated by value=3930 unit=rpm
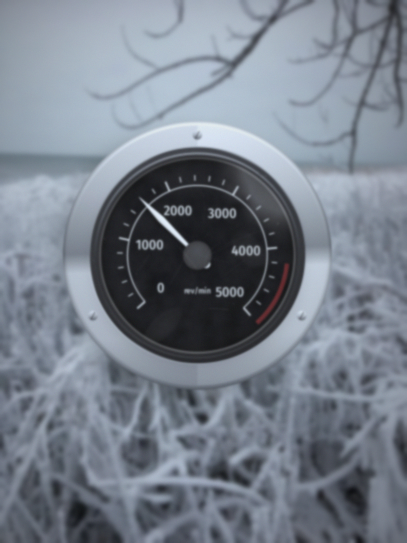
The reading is value=1600 unit=rpm
